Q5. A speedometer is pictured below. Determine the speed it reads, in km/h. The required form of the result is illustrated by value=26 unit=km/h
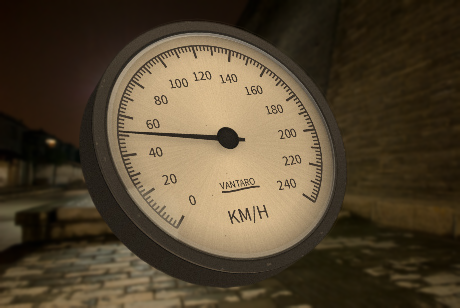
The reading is value=50 unit=km/h
